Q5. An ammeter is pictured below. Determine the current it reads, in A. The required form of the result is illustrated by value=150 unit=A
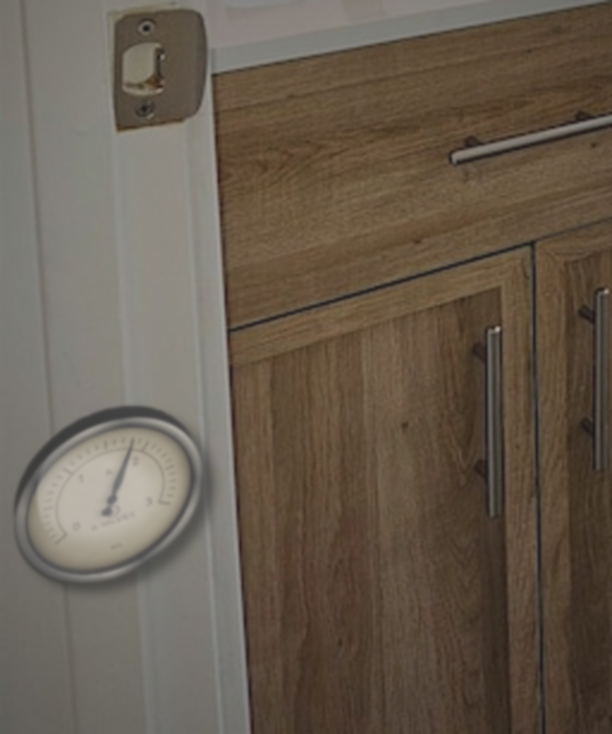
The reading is value=1.8 unit=A
